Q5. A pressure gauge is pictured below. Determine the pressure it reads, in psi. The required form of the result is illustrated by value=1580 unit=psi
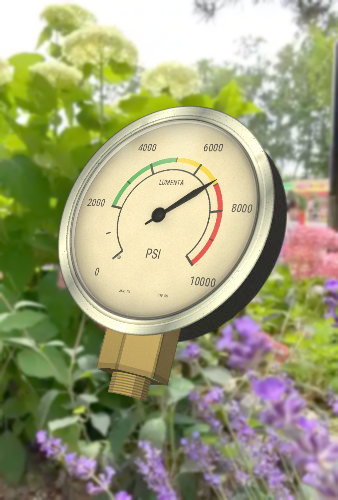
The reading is value=7000 unit=psi
